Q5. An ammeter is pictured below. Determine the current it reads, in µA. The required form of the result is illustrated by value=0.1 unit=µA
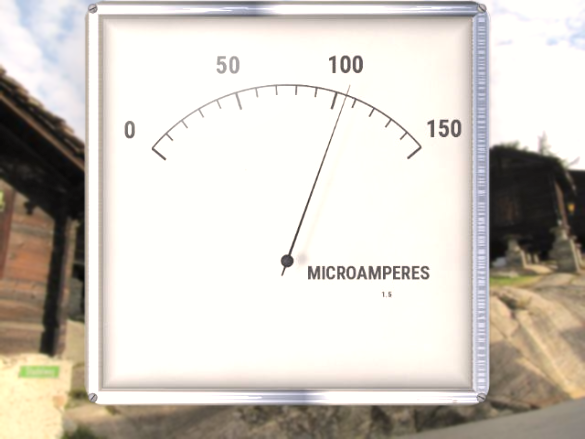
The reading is value=105 unit=µA
